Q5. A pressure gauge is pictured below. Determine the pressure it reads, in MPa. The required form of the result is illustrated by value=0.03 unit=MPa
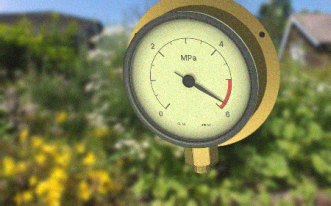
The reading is value=5.75 unit=MPa
